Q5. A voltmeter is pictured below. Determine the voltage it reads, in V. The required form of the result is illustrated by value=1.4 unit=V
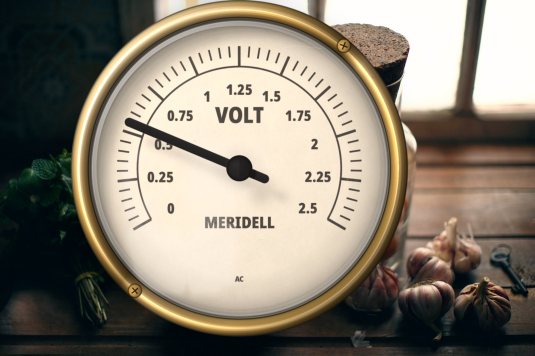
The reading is value=0.55 unit=V
